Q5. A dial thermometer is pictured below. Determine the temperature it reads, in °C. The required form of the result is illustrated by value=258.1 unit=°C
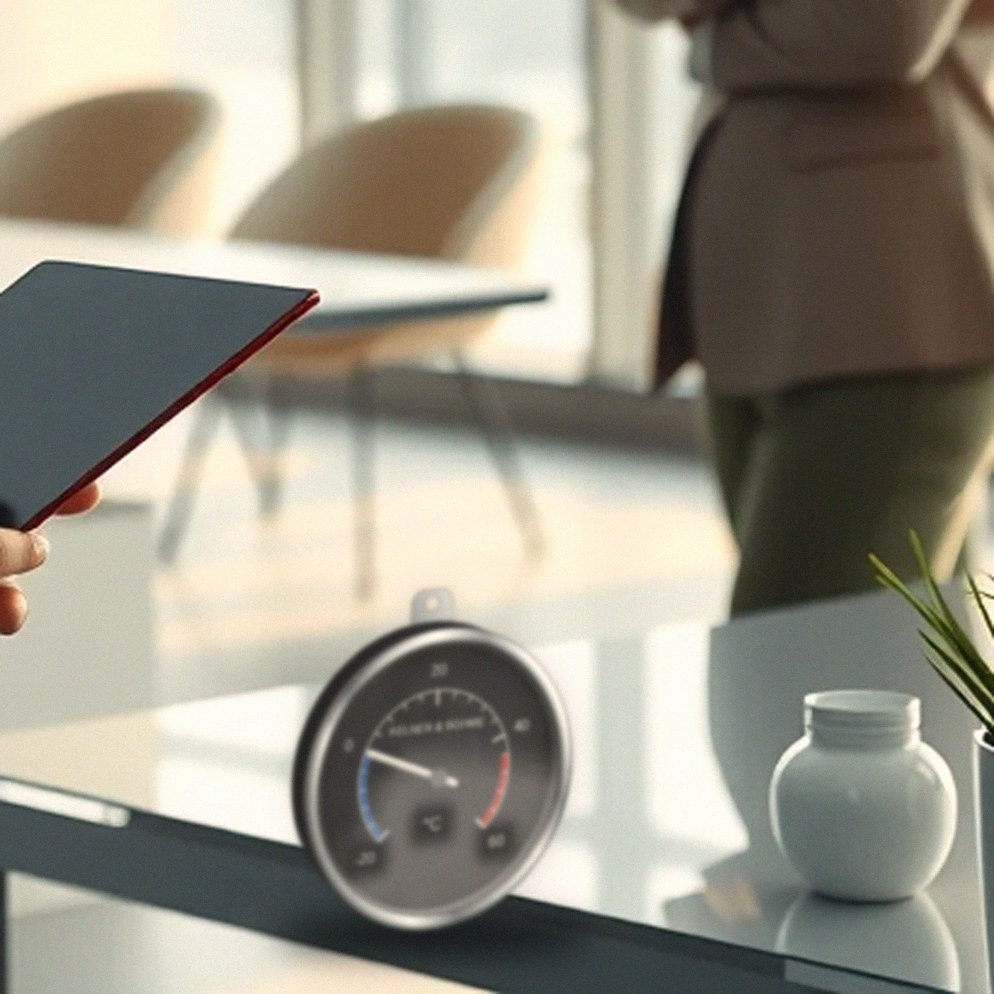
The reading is value=0 unit=°C
